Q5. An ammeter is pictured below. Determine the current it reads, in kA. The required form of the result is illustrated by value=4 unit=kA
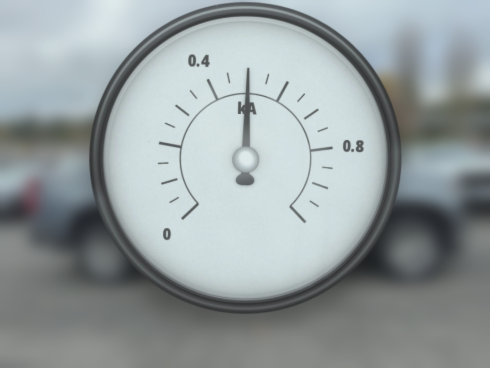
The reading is value=0.5 unit=kA
